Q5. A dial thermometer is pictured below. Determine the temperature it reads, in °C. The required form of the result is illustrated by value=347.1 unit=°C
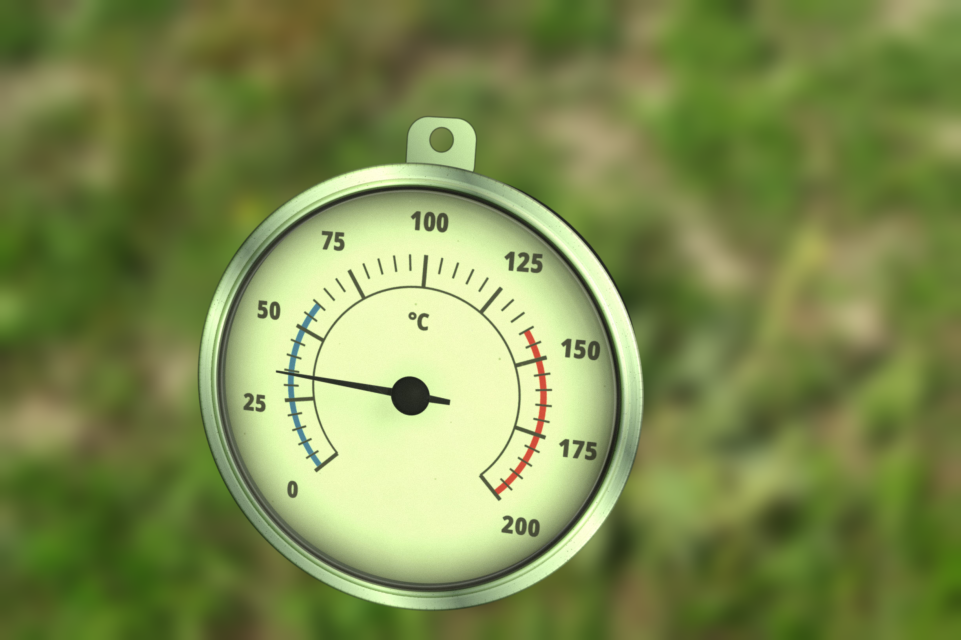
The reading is value=35 unit=°C
